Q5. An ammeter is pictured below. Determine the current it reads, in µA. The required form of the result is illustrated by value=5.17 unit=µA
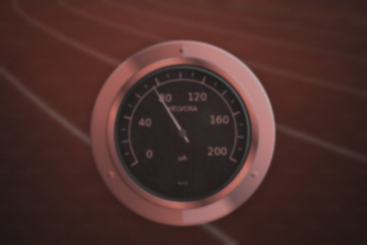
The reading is value=75 unit=µA
